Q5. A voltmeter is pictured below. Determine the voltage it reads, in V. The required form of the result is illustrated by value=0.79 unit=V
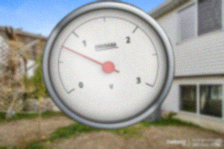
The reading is value=0.75 unit=V
